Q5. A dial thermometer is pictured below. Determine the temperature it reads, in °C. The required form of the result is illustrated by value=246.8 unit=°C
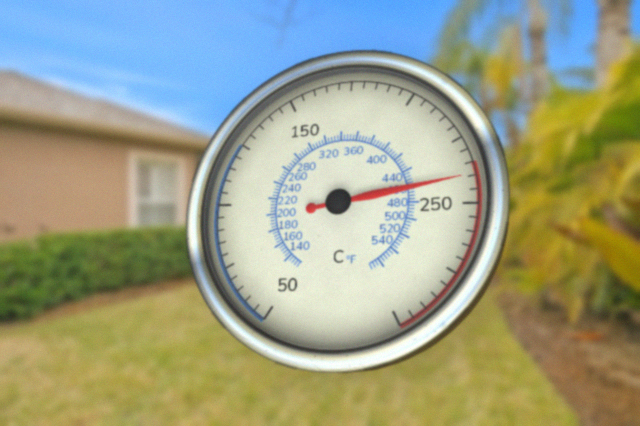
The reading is value=240 unit=°C
